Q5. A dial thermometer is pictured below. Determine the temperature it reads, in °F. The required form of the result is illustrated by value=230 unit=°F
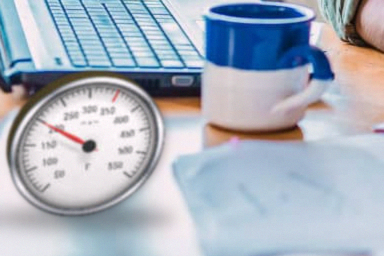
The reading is value=200 unit=°F
